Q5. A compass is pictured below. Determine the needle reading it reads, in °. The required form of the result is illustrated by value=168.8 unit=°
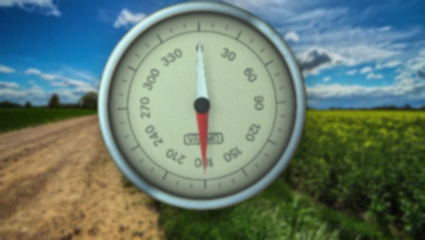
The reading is value=180 unit=°
